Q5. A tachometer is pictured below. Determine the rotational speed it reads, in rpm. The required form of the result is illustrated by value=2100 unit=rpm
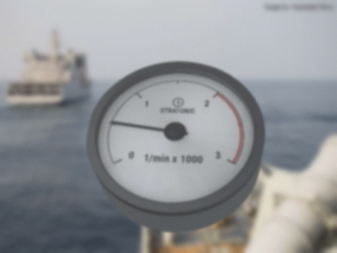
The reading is value=500 unit=rpm
